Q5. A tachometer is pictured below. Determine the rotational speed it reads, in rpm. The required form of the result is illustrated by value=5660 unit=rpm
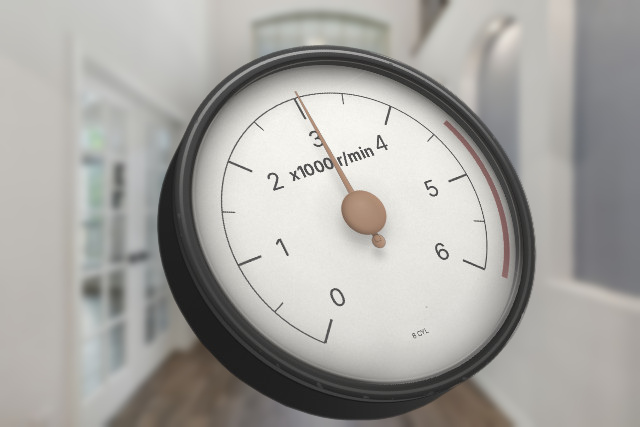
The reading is value=3000 unit=rpm
